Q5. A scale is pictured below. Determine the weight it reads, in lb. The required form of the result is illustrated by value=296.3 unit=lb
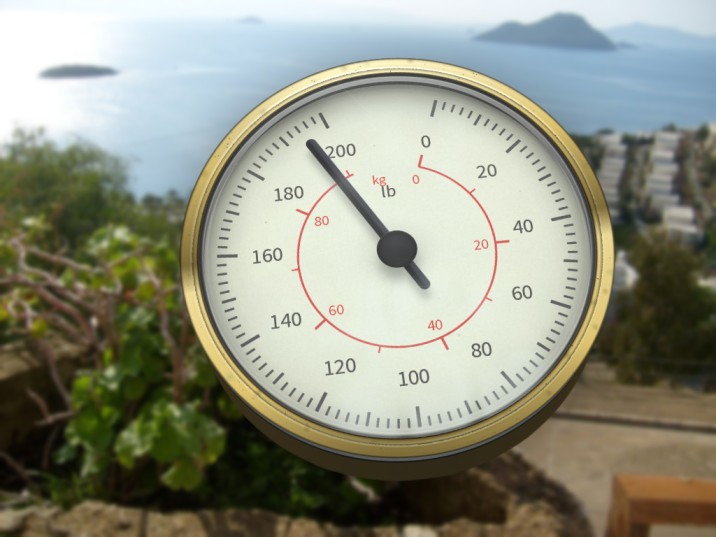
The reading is value=194 unit=lb
